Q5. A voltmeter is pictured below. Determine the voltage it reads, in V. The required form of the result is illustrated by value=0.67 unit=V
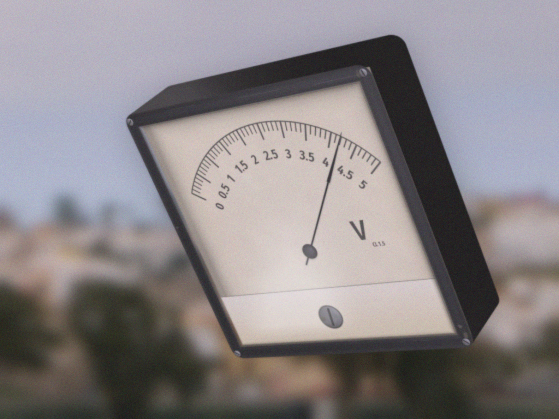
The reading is value=4.2 unit=V
